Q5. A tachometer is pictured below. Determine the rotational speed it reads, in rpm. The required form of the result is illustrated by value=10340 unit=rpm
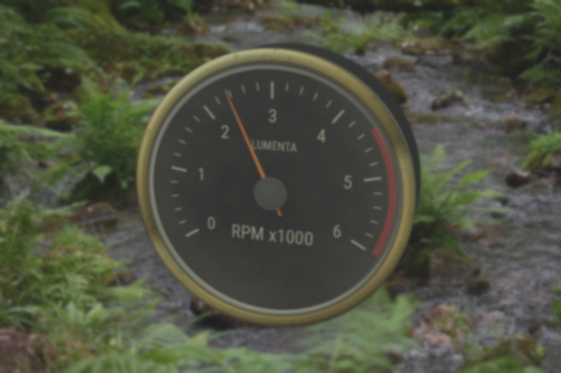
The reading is value=2400 unit=rpm
